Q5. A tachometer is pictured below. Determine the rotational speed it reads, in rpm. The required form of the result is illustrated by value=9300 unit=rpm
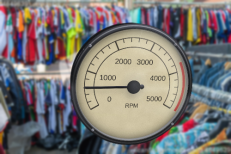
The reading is value=600 unit=rpm
